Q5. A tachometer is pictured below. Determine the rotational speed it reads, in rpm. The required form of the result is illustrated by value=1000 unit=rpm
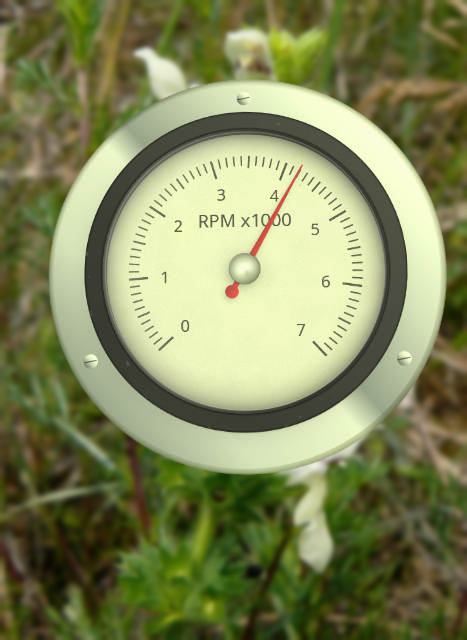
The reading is value=4200 unit=rpm
